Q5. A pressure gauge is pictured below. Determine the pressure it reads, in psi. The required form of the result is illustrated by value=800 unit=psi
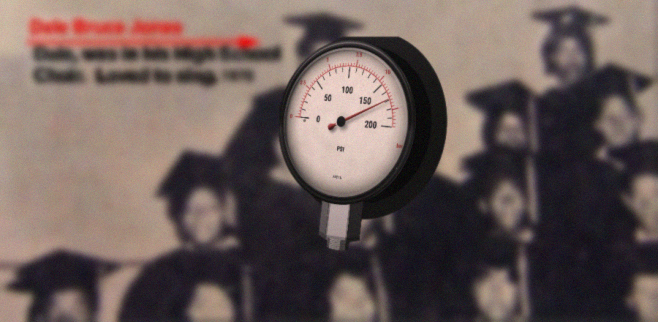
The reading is value=170 unit=psi
